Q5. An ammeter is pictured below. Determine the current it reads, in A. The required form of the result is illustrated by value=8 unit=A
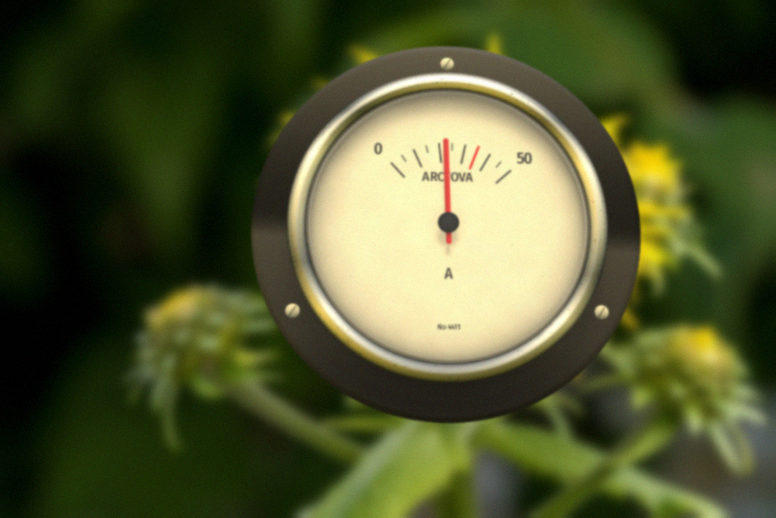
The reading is value=22.5 unit=A
